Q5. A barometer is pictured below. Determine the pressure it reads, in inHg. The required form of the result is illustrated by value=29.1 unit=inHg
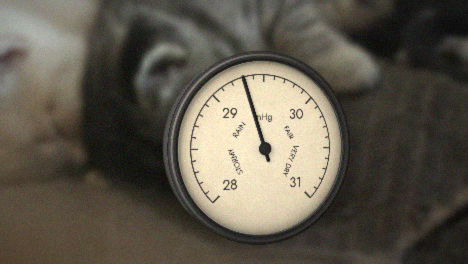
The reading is value=29.3 unit=inHg
